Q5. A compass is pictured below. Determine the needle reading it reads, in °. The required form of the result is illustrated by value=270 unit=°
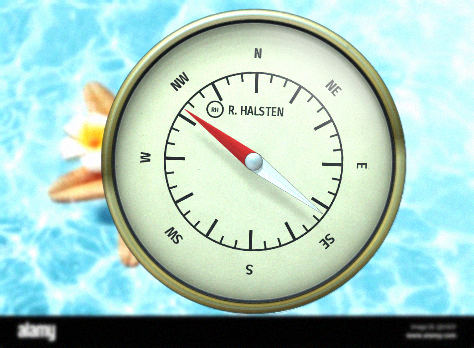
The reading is value=305 unit=°
